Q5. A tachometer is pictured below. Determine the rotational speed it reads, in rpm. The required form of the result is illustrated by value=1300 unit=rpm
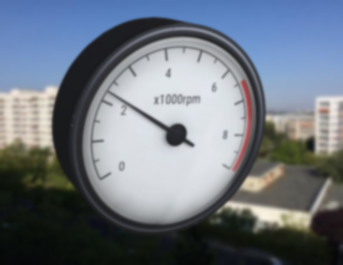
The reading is value=2250 unit=rpm
